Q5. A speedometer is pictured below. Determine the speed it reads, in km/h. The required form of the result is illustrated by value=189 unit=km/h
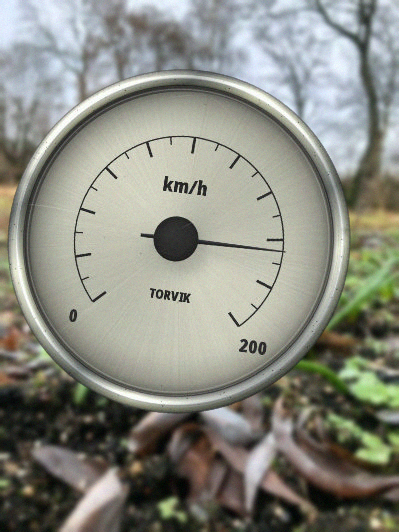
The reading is value=165 unit=km/h
